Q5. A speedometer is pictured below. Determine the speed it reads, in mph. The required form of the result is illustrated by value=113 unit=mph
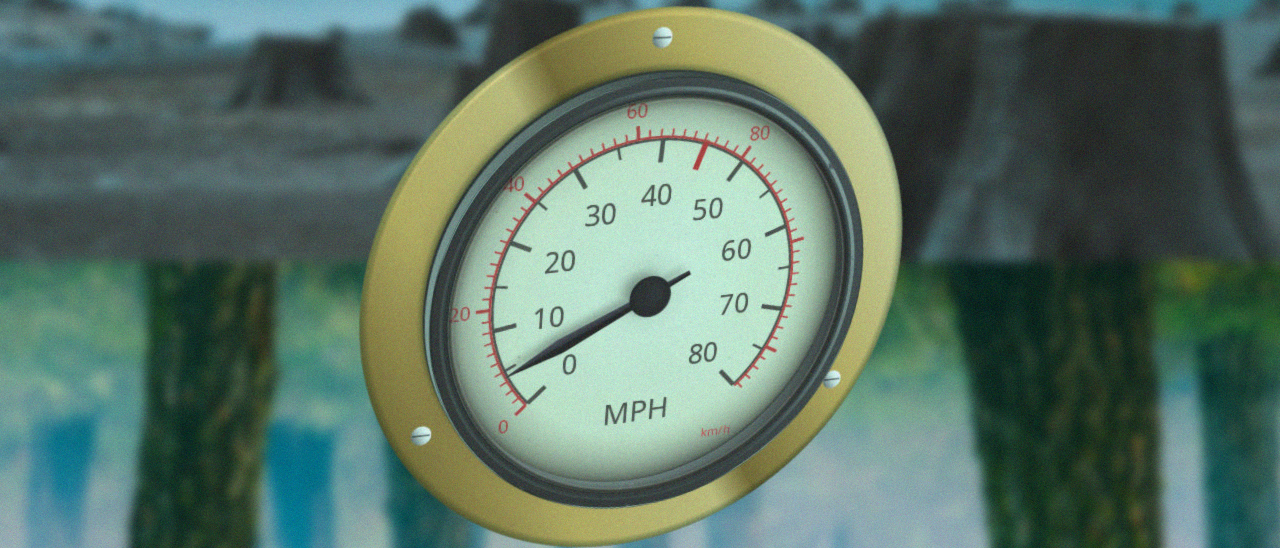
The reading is value=5 unit=mph
